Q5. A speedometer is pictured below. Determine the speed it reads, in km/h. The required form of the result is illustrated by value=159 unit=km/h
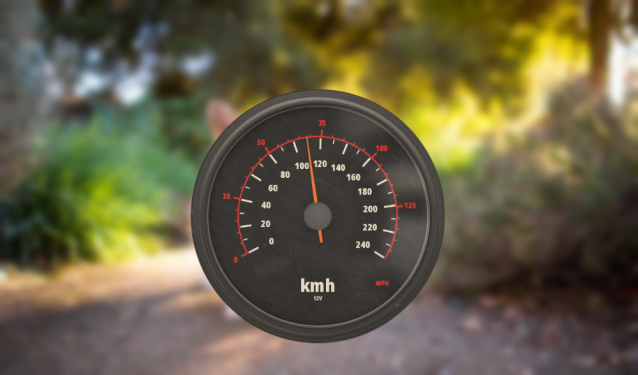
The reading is value=110 unit=km/h
